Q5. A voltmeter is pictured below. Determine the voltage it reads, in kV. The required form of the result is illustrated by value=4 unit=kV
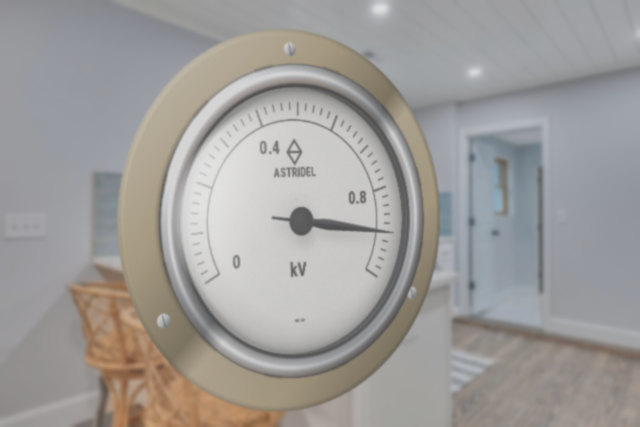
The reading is value=0.9 unit=kV
